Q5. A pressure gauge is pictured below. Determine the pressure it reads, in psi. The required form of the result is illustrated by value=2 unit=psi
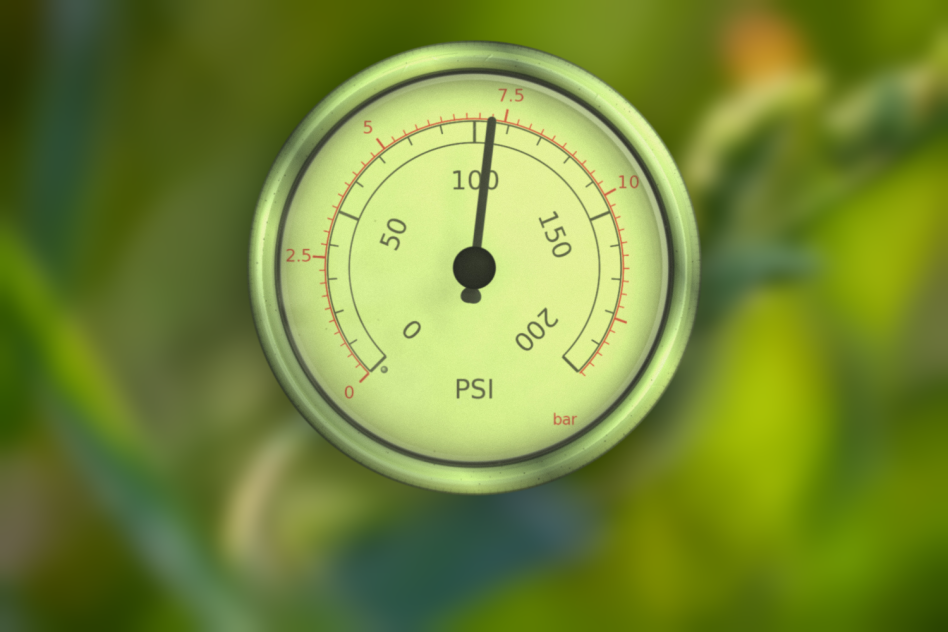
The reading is value=105 unit=psi
